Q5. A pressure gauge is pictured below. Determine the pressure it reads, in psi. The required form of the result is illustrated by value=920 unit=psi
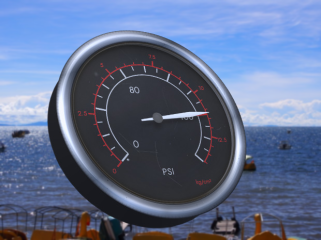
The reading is value=160 unit=psi
